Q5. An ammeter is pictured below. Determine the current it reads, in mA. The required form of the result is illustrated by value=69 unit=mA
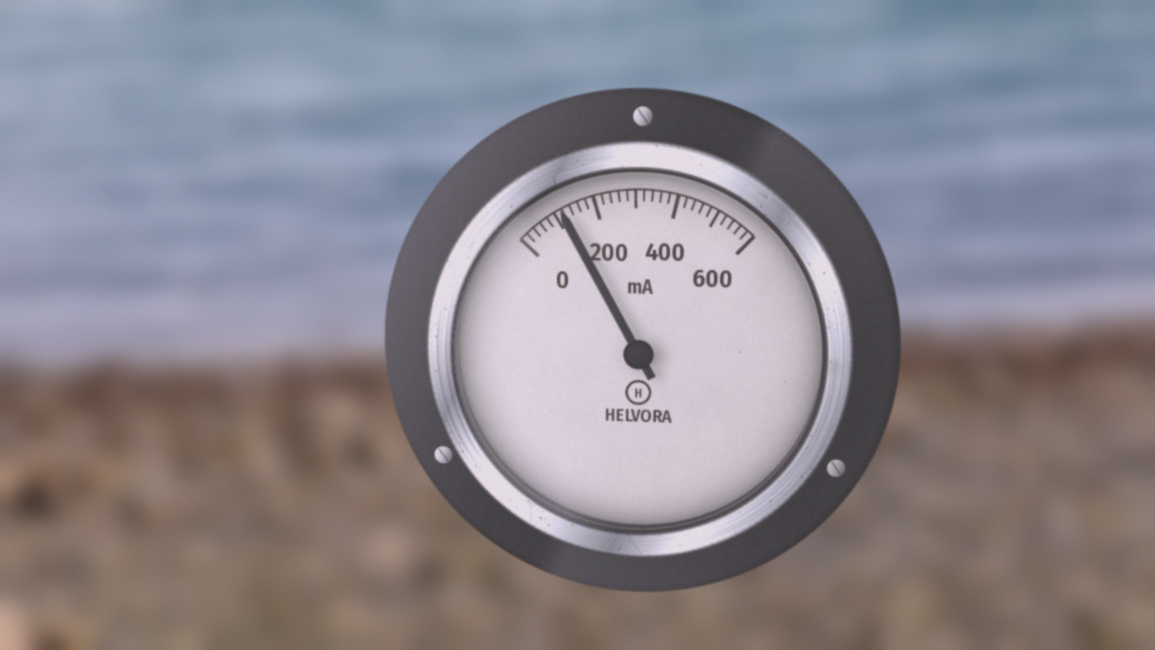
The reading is value=120 unit=mA
